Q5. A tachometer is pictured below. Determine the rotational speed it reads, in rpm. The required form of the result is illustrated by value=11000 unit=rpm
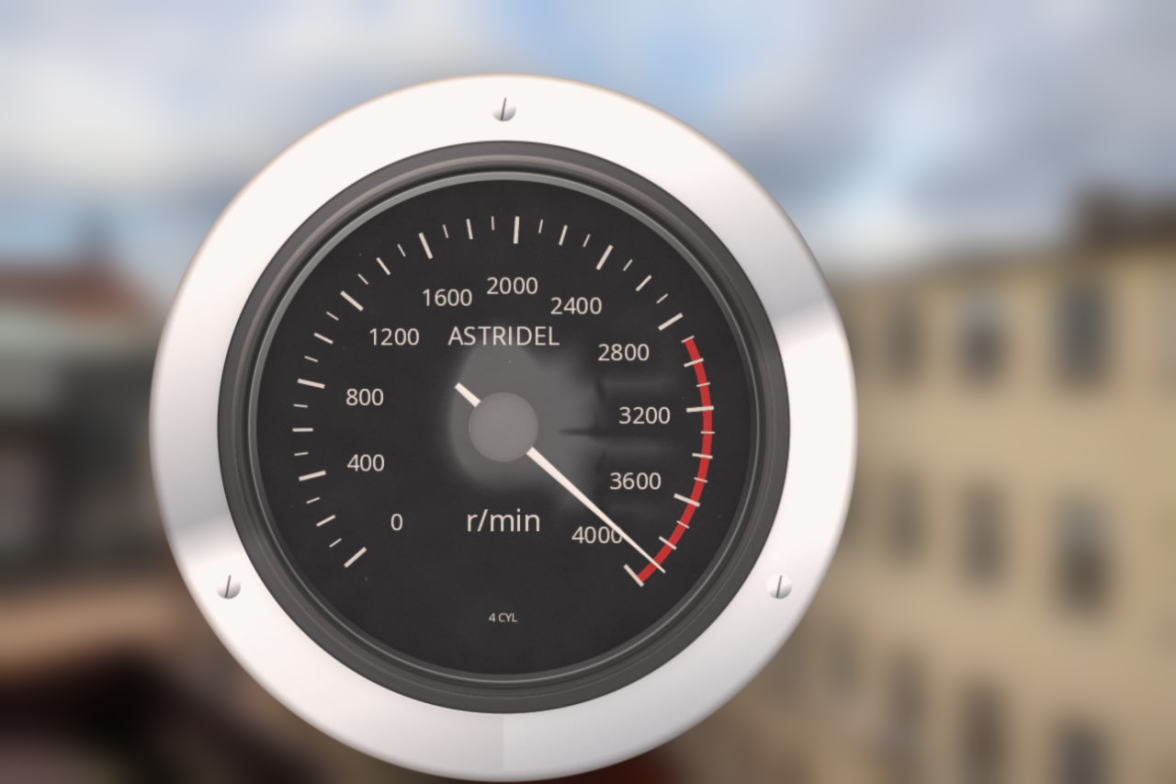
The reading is value=3900 unit=rpm
